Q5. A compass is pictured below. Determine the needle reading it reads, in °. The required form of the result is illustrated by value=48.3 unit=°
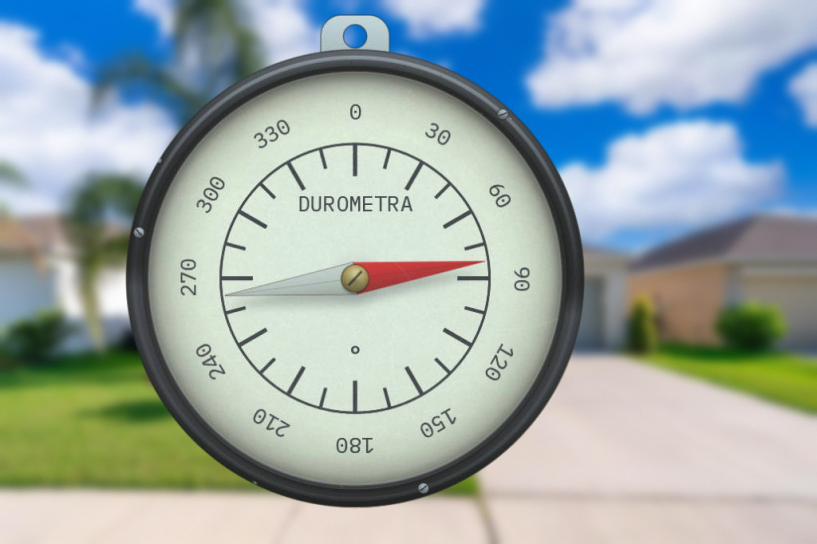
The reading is value=82.5 unit=°
